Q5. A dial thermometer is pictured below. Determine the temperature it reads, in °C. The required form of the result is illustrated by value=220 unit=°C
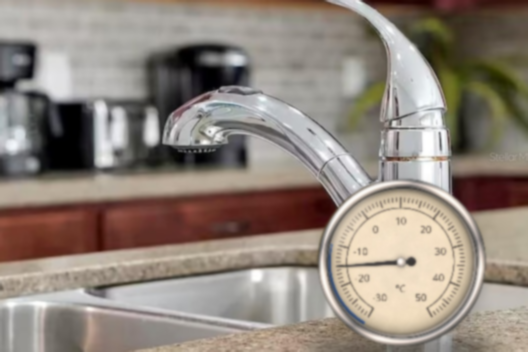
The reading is value=-15 unit=°C
